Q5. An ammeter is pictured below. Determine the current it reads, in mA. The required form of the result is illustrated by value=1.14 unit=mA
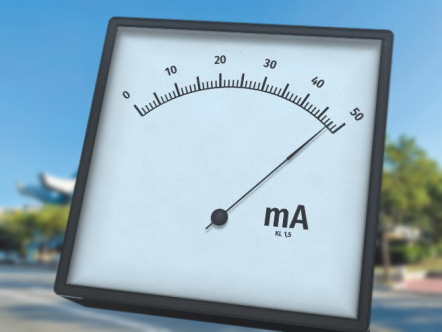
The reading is value=48 unit=mA
